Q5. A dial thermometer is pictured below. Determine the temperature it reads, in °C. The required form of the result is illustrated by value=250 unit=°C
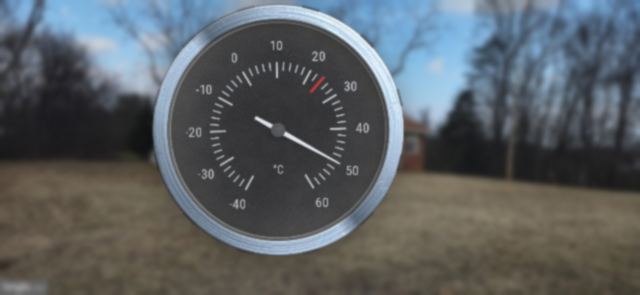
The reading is value=50 unit=°C
